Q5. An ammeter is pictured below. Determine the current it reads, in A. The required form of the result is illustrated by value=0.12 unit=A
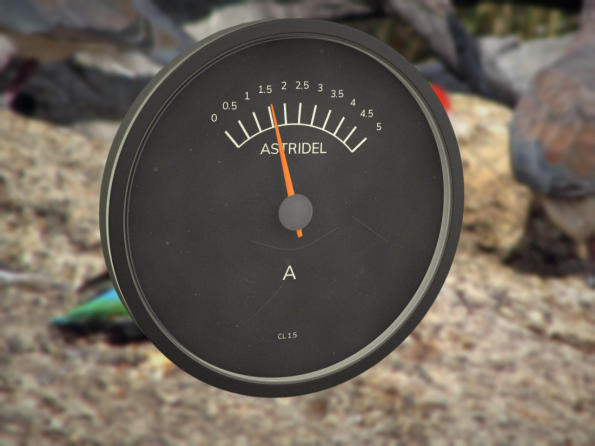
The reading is value=1.5 unit=A
